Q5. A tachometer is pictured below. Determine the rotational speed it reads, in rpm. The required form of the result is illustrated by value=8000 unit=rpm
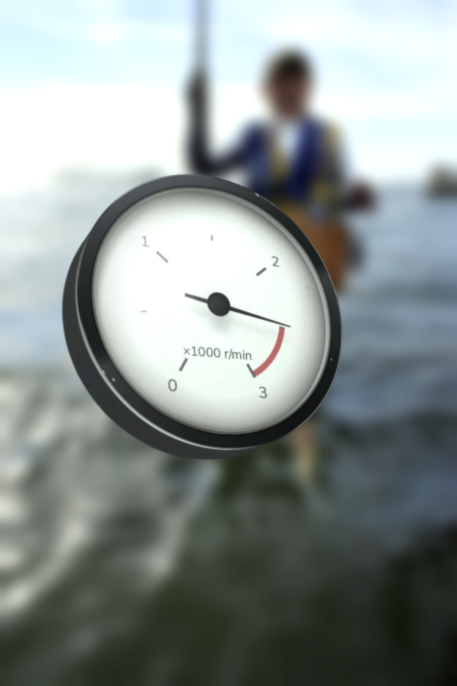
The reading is value=2500 unit=rpm
